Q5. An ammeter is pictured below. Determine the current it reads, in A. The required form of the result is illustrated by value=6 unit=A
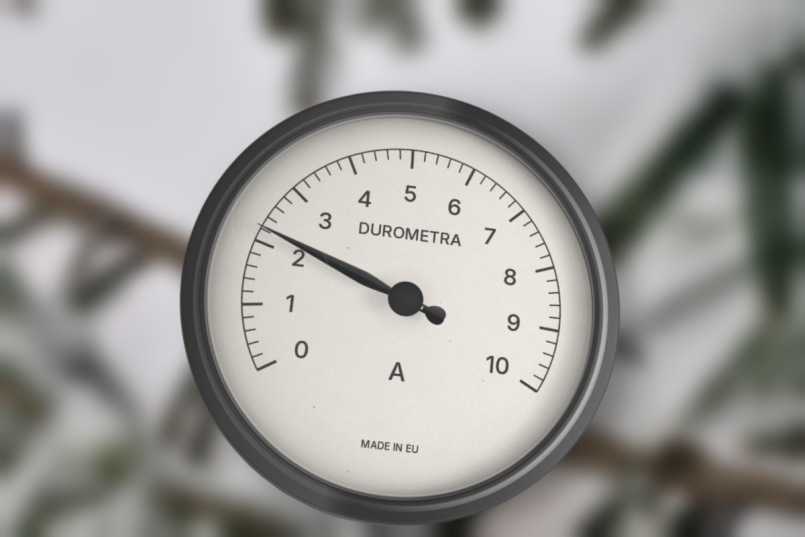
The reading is value=2.2 unit=A
